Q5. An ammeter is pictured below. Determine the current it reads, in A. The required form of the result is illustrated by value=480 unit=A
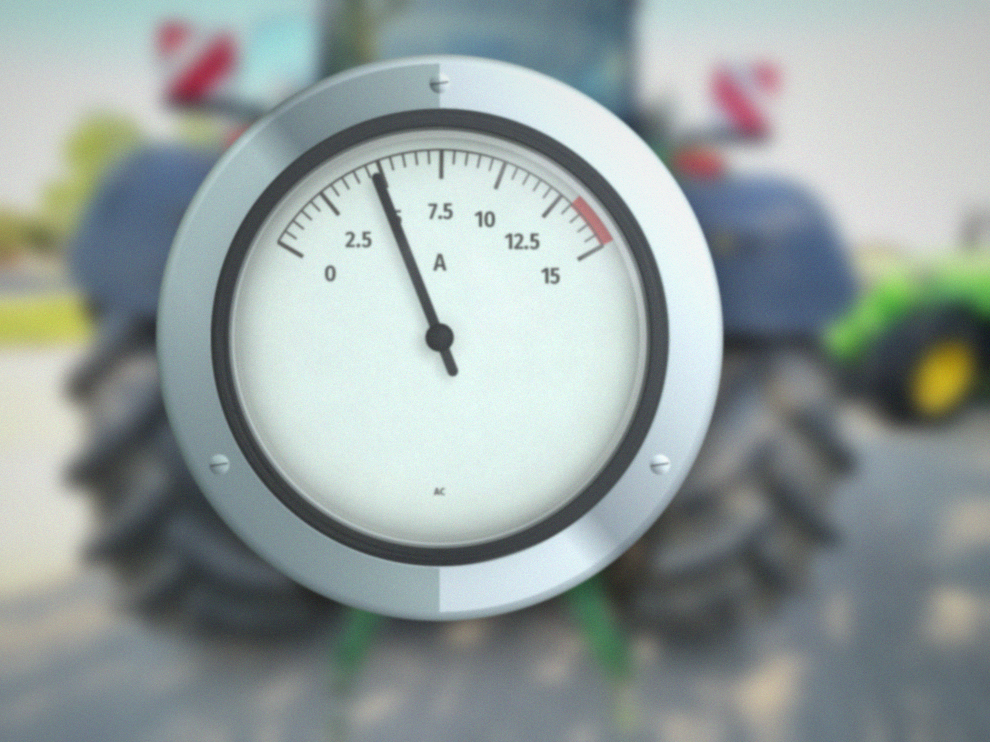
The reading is value=4.75 unit=A
